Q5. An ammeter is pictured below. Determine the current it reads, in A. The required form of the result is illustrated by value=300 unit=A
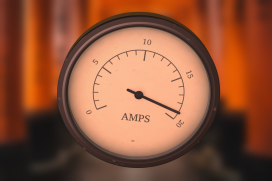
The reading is value=19 unit=A
